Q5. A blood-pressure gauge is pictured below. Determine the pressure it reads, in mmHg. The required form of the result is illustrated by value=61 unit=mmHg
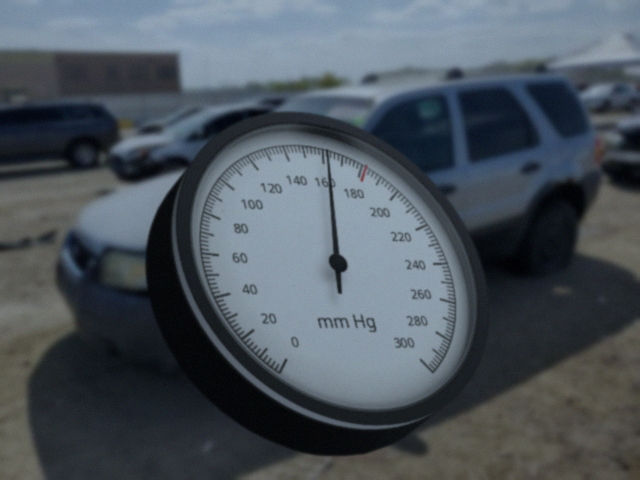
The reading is value=160 unit=mmHg
